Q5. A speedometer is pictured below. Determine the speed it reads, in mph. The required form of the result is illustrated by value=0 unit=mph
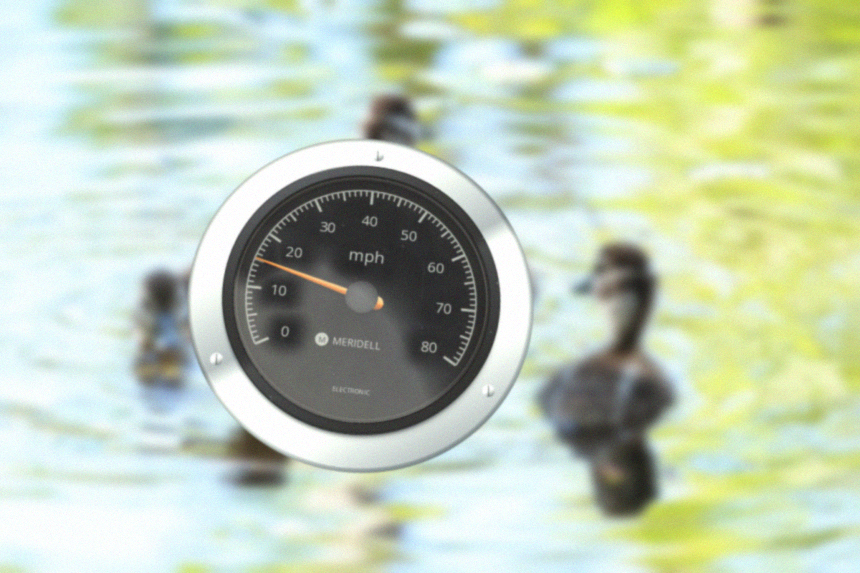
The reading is value=15 unit=mph
